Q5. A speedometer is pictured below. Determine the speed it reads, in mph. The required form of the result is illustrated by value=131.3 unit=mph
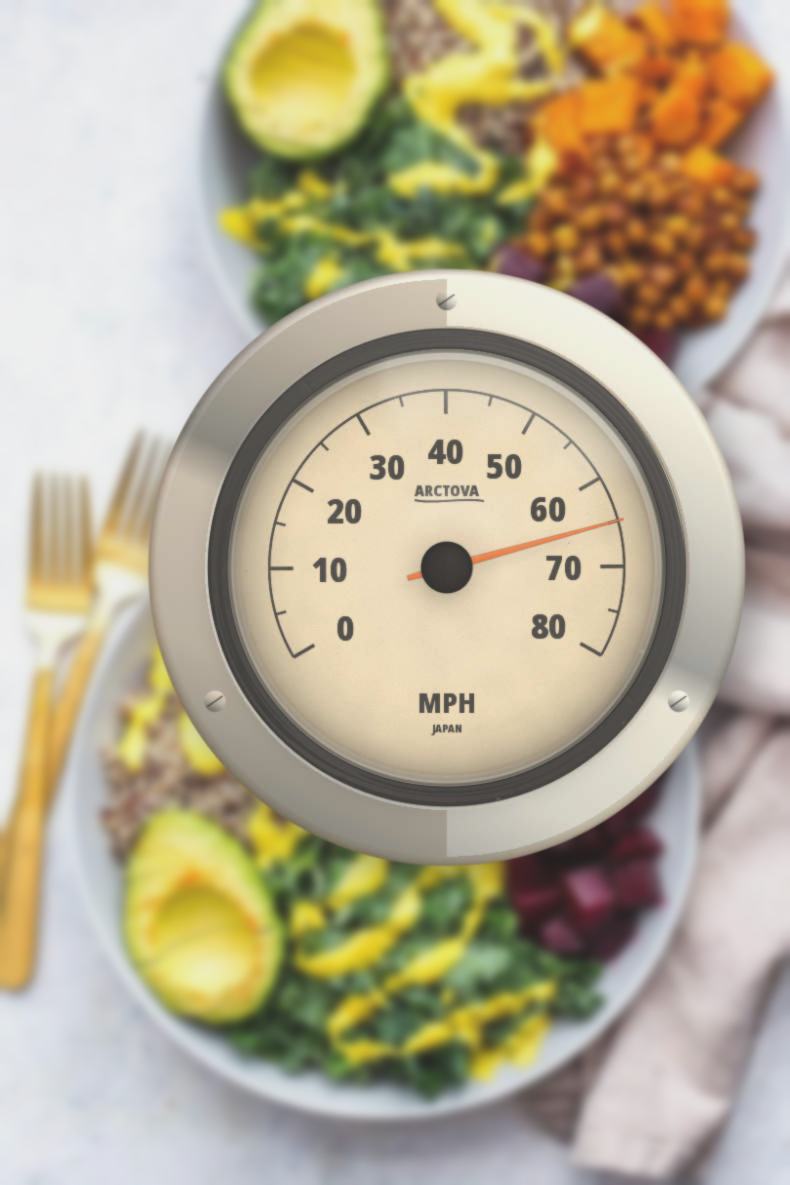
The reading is value=65 unit=mph
